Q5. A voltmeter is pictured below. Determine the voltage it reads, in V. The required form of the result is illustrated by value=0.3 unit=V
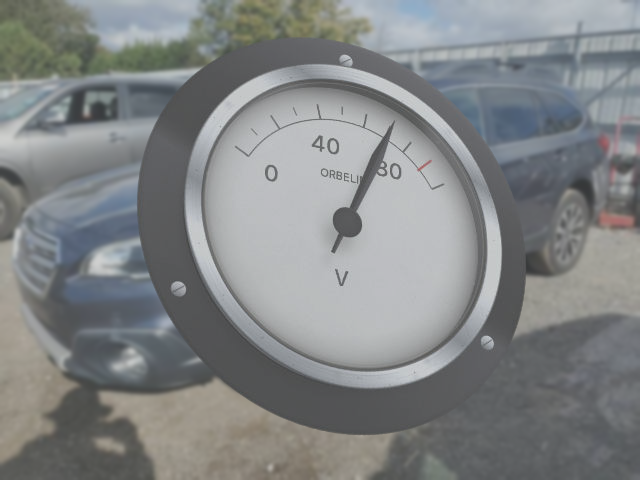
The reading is value=70 unit=V
